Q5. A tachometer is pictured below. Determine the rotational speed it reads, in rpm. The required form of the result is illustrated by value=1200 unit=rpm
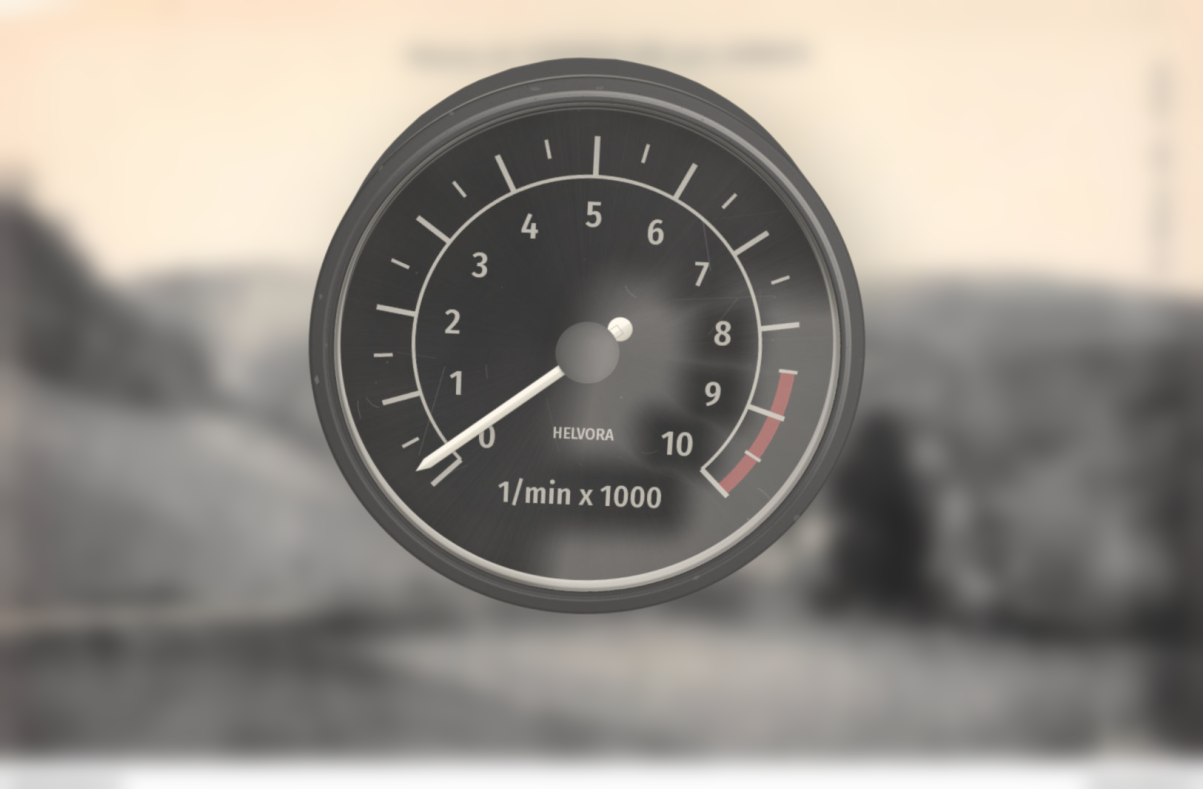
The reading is value=250 unit=rpm
